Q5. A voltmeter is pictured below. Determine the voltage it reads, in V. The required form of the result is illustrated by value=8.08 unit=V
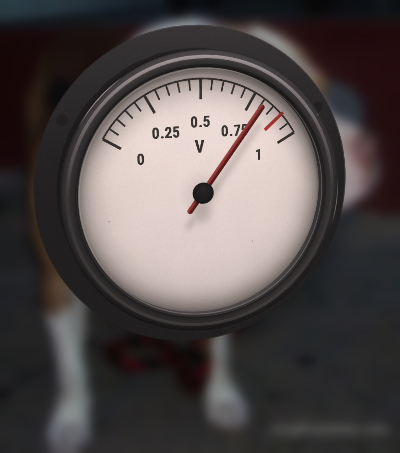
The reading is value=0.8 unit=V
